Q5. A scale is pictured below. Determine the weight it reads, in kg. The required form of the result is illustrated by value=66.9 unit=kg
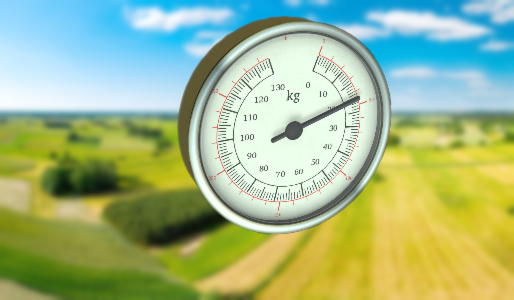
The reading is value=20 unit=kg
